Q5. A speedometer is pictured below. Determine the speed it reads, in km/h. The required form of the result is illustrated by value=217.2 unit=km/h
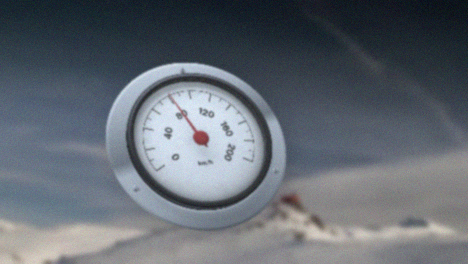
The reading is value=80 unit=km/h
